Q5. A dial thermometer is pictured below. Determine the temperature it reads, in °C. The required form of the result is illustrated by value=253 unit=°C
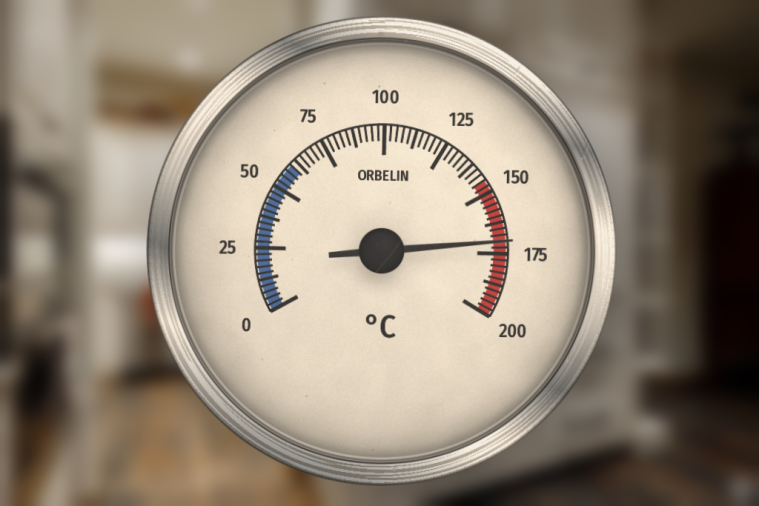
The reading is value=170 unit=°C
